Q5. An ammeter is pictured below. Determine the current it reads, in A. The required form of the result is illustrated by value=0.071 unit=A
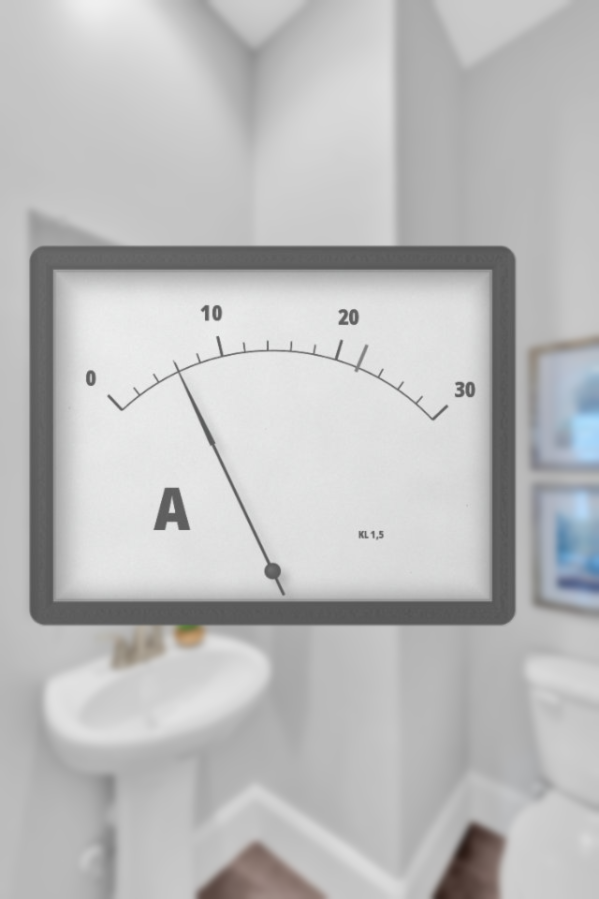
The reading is value=6 unit=A
